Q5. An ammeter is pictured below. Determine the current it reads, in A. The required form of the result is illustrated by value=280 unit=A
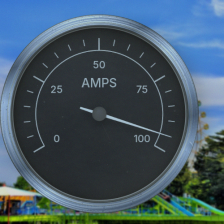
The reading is value=95 unit=A
